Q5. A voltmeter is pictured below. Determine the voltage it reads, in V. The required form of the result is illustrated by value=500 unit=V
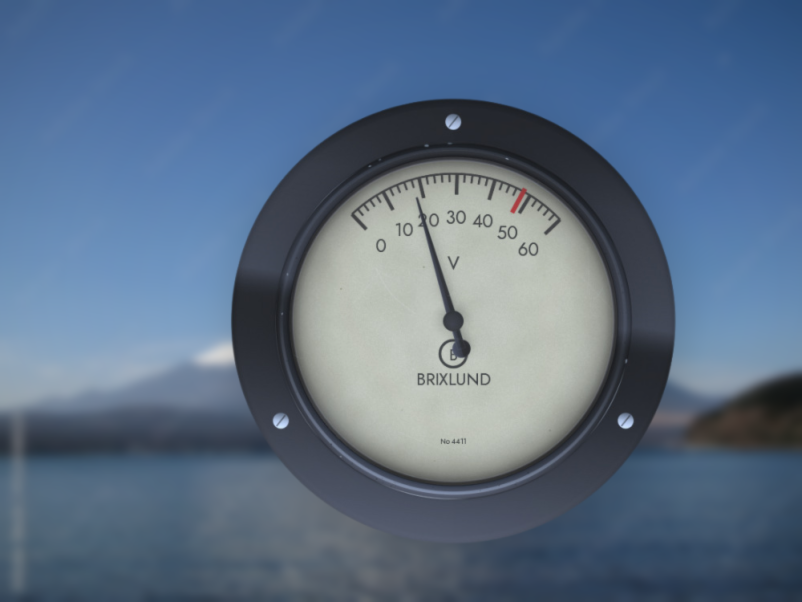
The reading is value=18 unit=V
